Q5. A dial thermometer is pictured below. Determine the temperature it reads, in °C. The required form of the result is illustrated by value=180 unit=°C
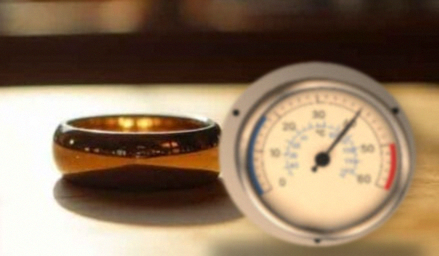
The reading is value=40 unit=°C
